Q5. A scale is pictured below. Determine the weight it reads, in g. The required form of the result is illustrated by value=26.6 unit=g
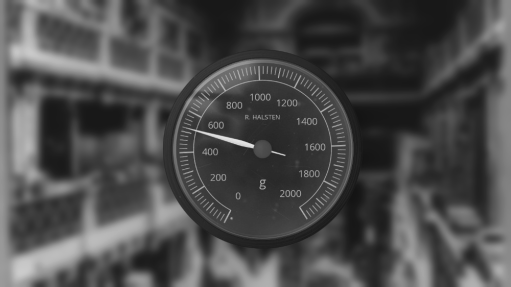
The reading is value=520 unit=g
